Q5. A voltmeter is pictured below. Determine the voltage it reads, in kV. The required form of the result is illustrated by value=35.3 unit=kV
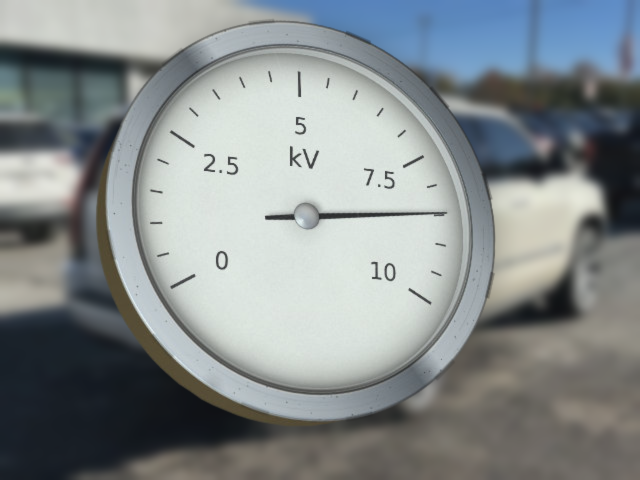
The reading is value=8.5 unit=kV
